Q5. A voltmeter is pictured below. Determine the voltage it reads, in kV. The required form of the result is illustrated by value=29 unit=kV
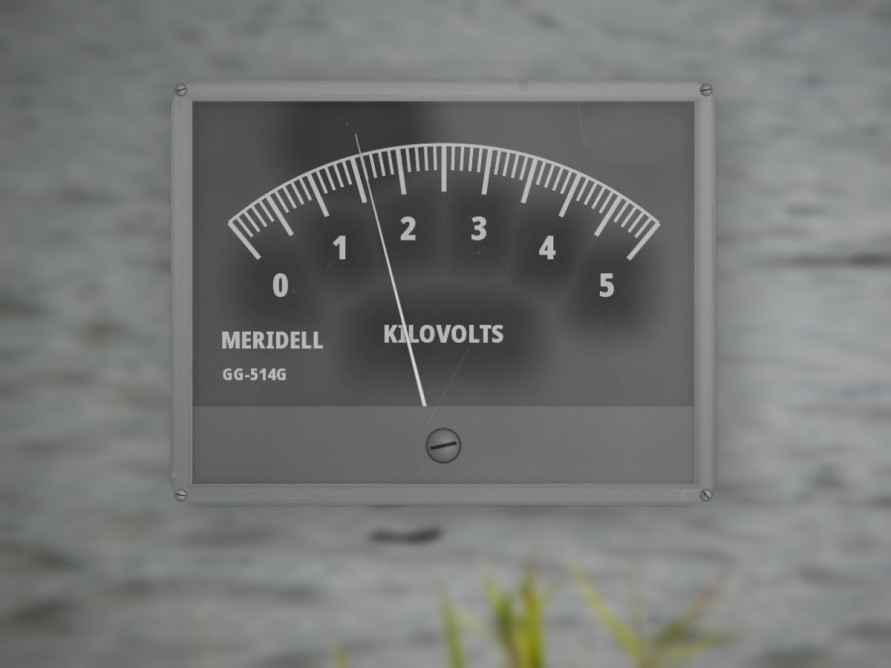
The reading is value=1.6 unit=kV
